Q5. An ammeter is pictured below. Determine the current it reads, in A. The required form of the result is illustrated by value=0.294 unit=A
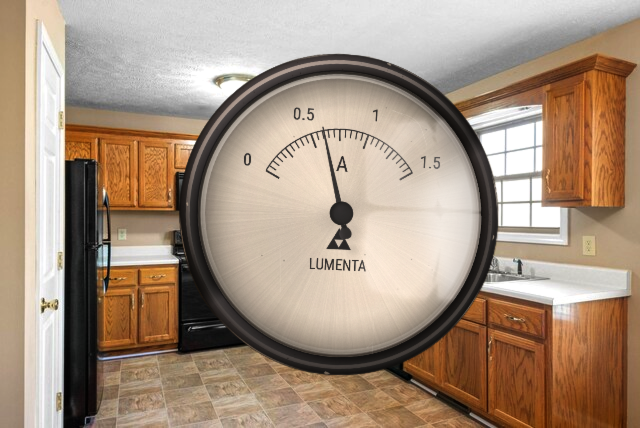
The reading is value=0.6 unit=A
